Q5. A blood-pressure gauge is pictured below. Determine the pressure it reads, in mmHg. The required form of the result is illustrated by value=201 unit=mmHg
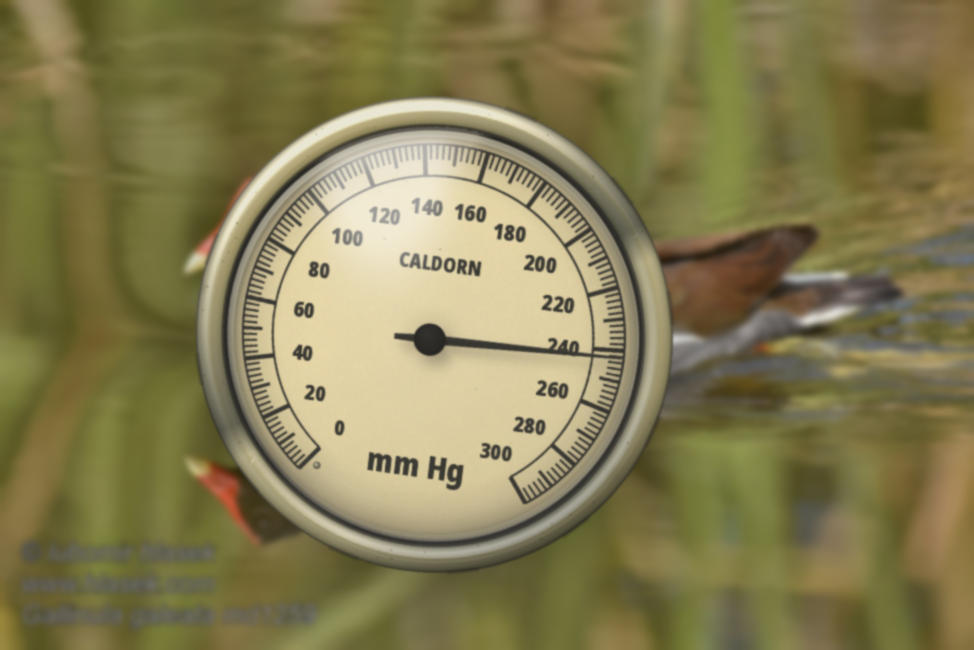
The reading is value=242 unit=mmHg
